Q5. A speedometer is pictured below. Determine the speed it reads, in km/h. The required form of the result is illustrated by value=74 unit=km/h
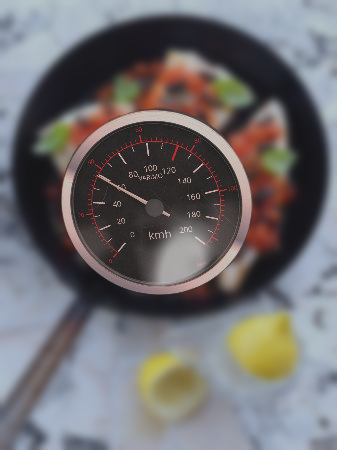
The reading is value=60 unit=km/h
